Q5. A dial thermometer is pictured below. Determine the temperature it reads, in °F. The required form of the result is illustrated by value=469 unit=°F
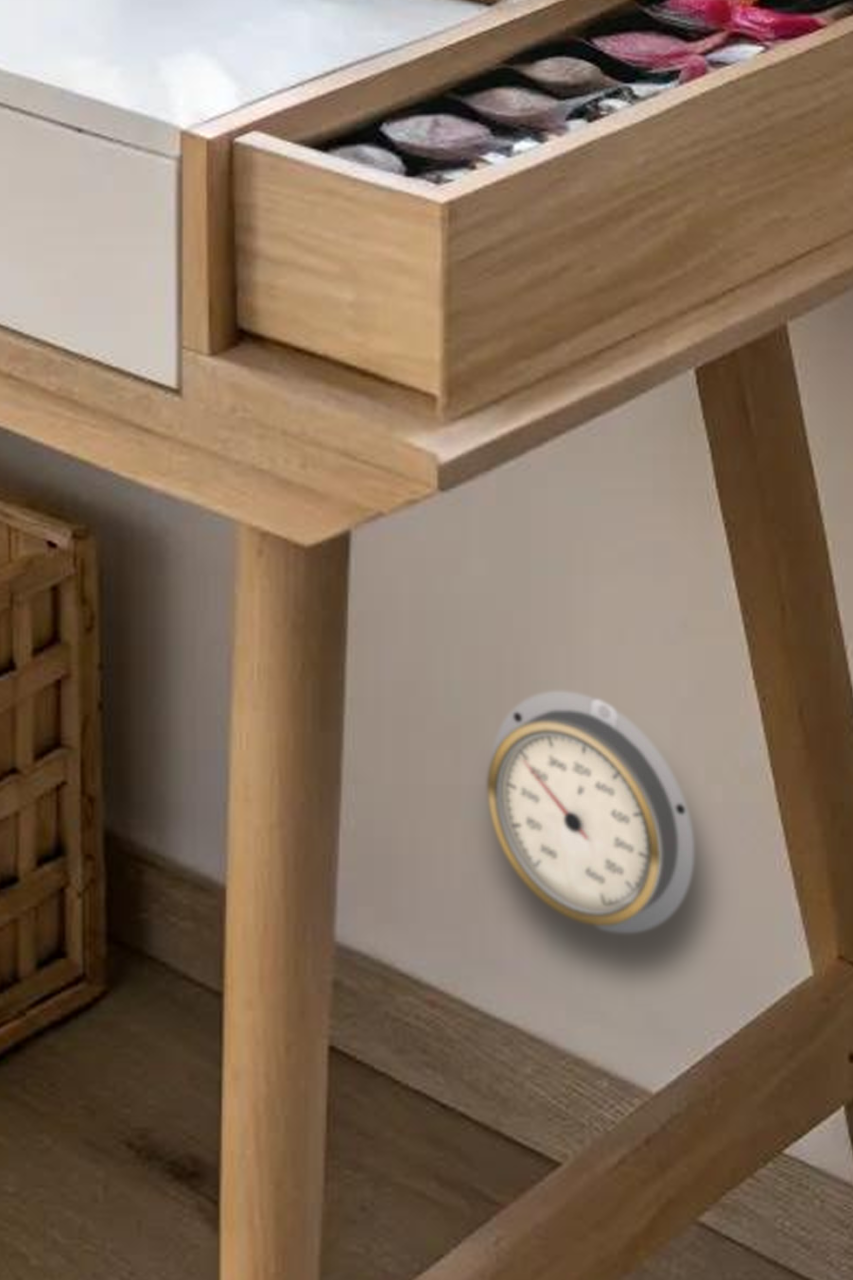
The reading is value=250 unit=°F
